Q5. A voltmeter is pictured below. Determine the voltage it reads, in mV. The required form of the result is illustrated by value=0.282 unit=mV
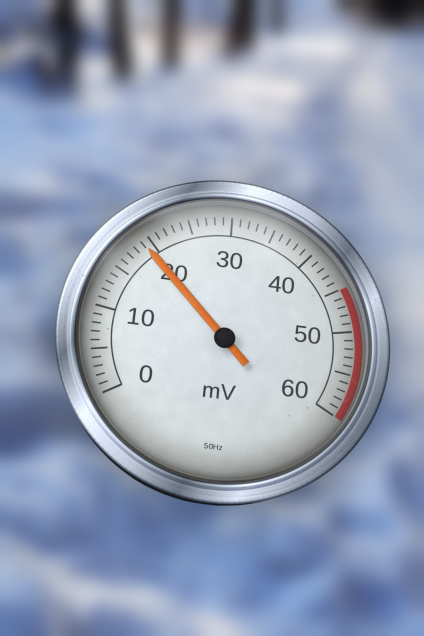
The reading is value=19 unit=mV
